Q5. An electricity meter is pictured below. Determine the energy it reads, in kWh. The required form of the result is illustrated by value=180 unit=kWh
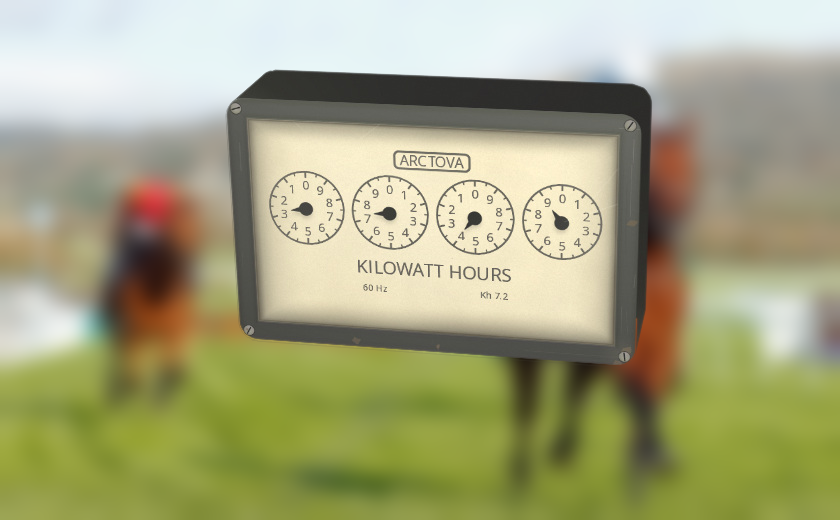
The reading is value=2739 unit=kWh
